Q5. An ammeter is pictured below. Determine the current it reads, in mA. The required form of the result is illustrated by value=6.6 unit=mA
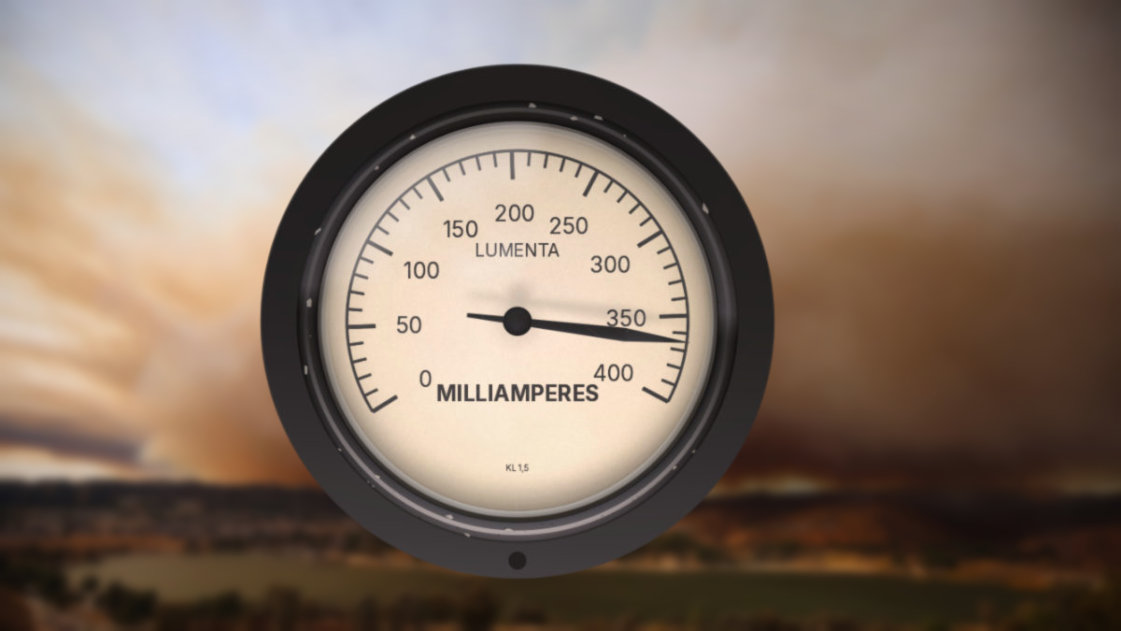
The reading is value=365 unit=mA
